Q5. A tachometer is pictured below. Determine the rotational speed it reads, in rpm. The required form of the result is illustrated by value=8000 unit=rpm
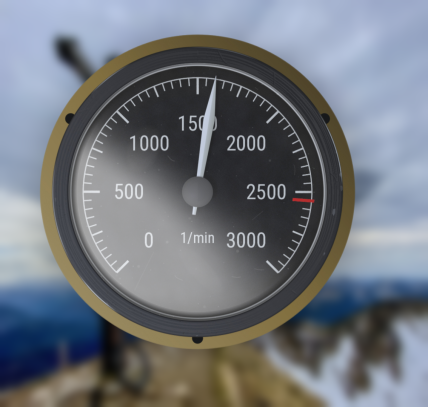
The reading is value=1600 unit=rpm
